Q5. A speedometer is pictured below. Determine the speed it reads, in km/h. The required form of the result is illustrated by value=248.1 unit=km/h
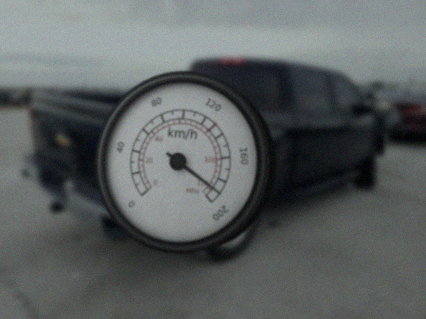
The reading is value=190 unit=km/h
